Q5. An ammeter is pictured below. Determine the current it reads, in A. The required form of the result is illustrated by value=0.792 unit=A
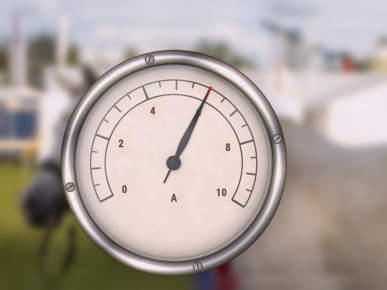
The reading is value=6 unit=A
